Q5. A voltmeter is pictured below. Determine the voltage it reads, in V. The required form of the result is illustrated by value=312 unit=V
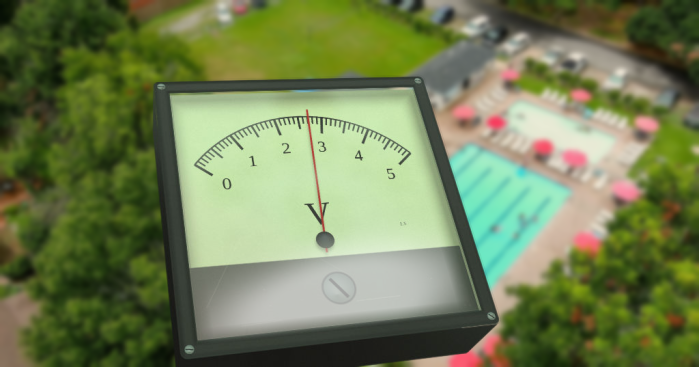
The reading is value=2.7 unit=V
